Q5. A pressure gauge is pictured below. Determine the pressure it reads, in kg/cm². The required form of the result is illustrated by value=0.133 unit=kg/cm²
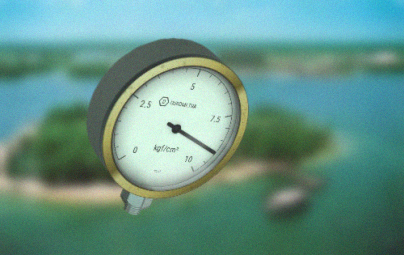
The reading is value=9 unit=kg/cm²
